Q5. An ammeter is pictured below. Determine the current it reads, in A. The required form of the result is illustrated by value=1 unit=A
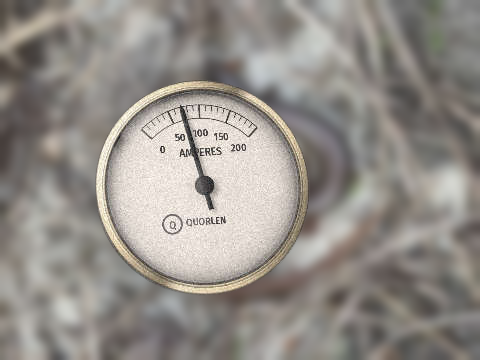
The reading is value=70 unit=A
